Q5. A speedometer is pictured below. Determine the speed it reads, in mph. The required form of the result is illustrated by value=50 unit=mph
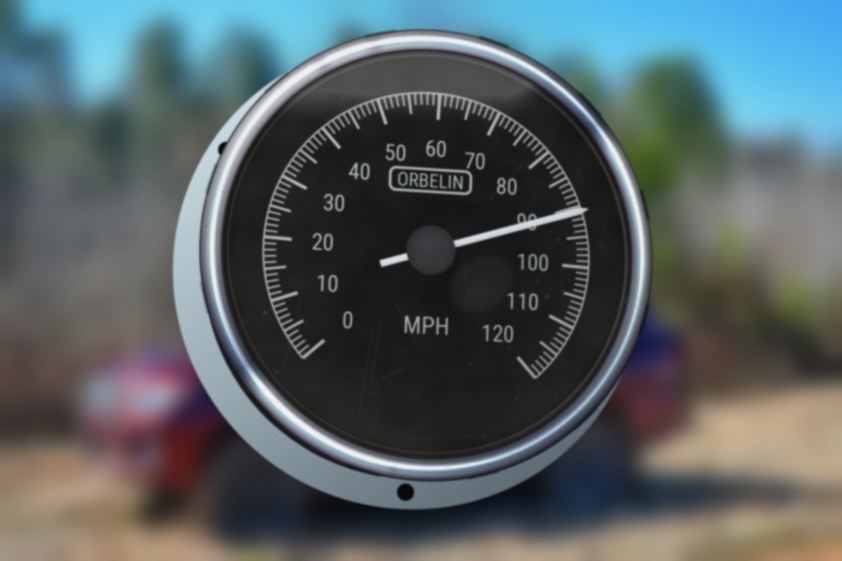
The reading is value=91 unit=mph
